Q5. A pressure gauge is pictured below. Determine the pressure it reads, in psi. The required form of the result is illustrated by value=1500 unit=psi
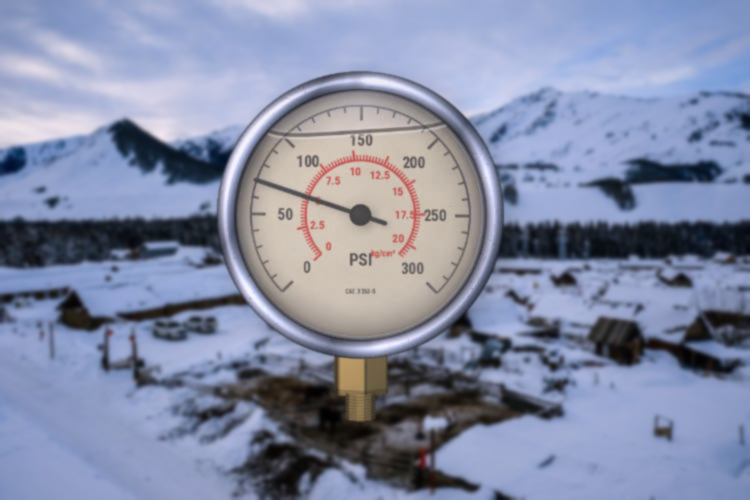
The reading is value=70 unit=psi
